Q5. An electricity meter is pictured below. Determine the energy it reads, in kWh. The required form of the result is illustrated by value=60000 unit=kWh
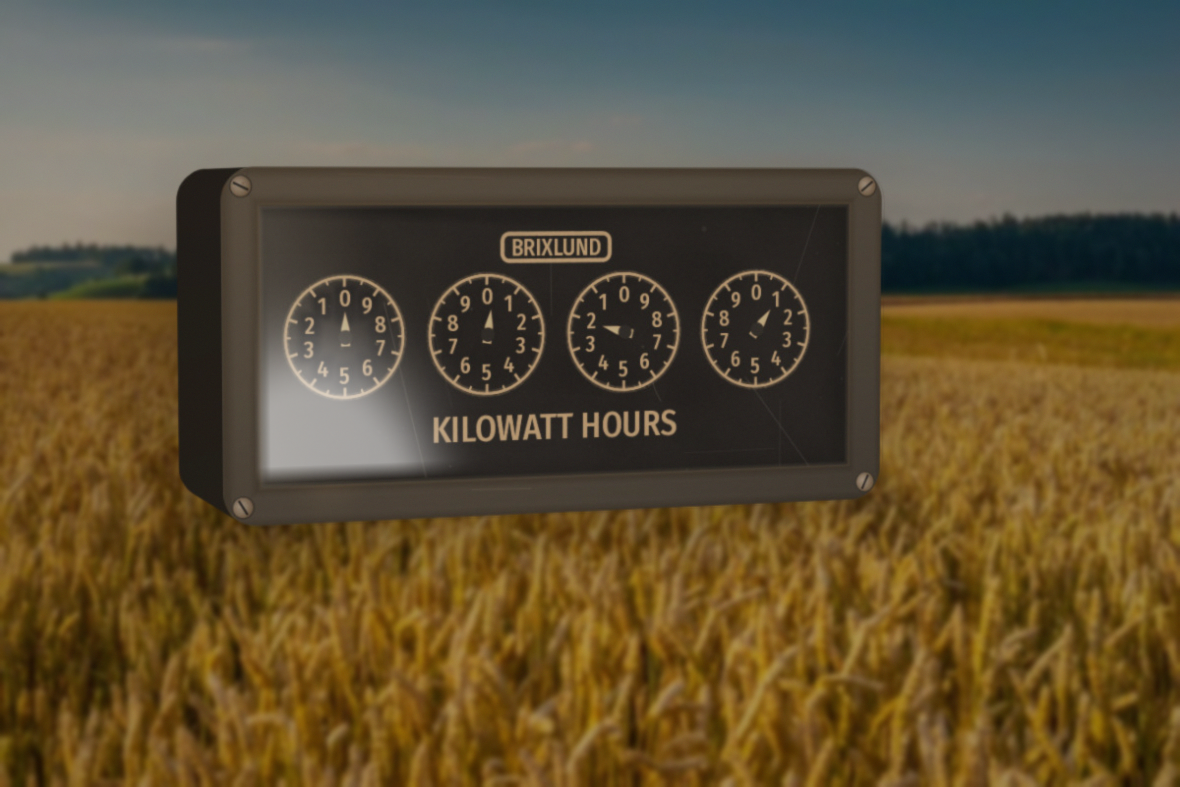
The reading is value=21 unit=kWh
